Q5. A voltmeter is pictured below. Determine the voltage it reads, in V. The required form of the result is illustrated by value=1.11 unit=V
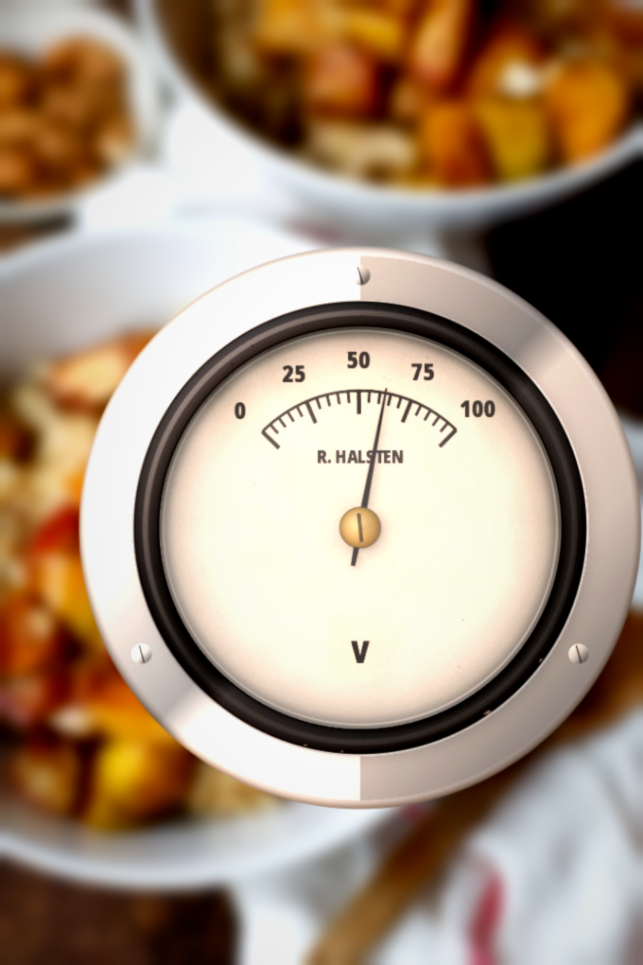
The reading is value=62.5 unit=V
